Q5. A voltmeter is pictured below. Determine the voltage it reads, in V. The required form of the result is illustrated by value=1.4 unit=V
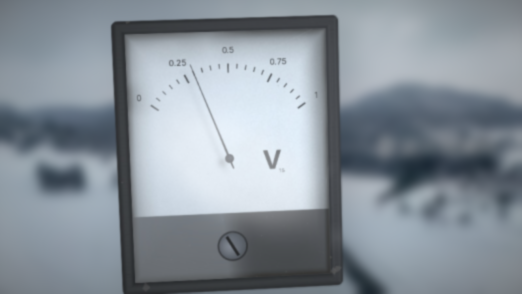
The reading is value=0.3 unit=V
